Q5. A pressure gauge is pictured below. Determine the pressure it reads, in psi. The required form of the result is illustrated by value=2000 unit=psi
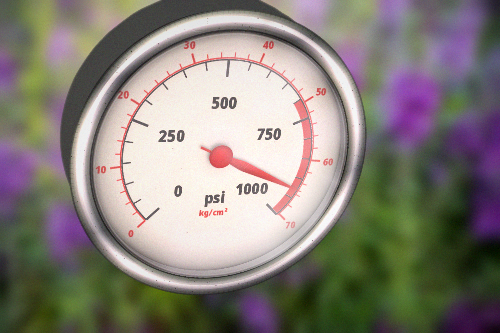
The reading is value=925 unit=psi
